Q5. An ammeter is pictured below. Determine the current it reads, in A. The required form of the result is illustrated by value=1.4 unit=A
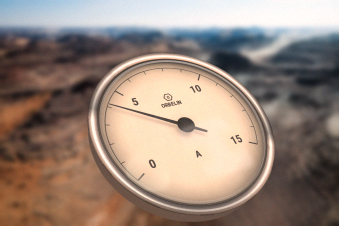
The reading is value=4 unit=A
